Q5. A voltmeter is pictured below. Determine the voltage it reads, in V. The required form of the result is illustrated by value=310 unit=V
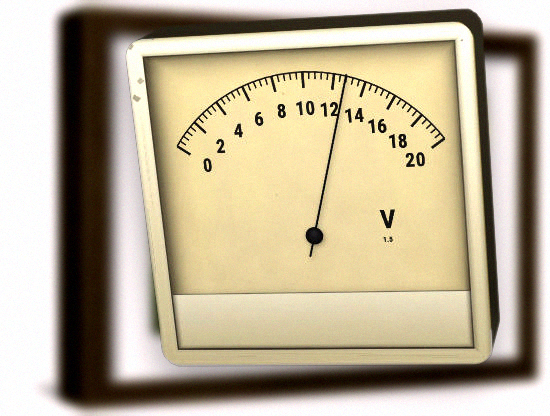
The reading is value=12.8 unit=V
